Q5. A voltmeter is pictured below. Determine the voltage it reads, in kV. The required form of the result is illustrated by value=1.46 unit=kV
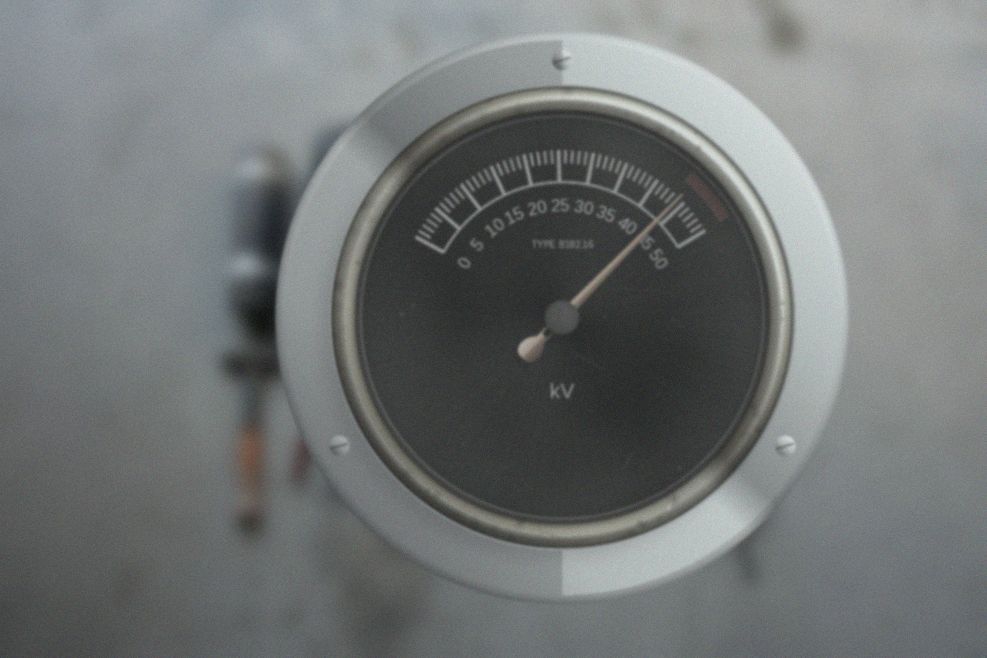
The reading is value=44 unit=kV
